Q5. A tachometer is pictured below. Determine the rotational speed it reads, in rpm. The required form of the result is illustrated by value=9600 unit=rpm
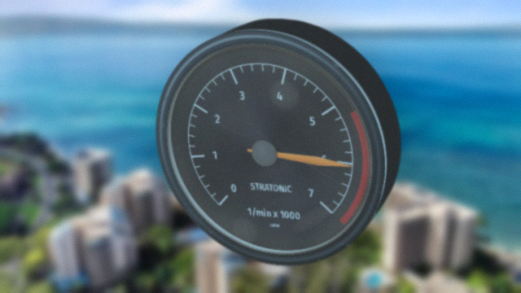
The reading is value=6000 unit=rpm
